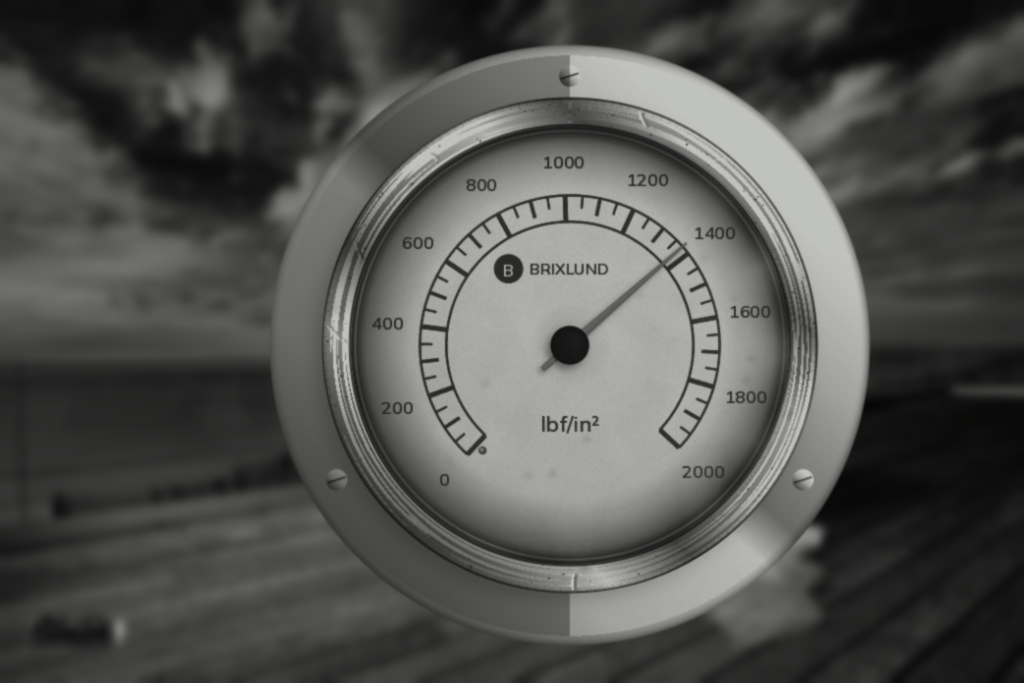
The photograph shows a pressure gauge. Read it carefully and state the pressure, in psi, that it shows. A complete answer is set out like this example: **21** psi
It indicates **1375** psi
